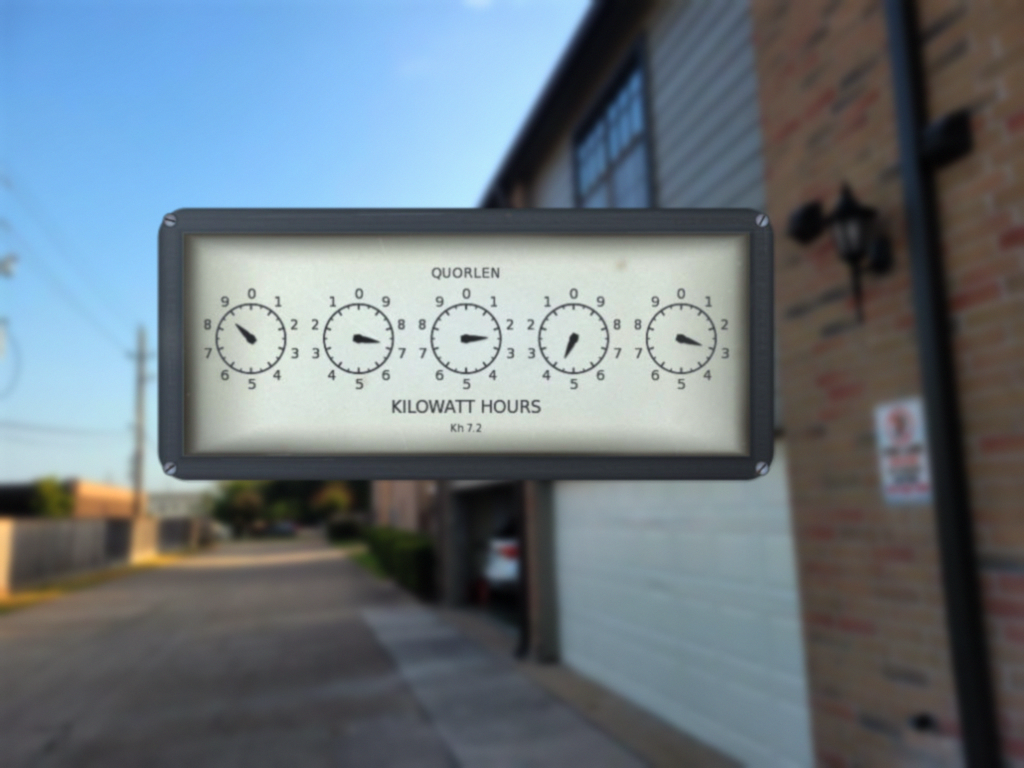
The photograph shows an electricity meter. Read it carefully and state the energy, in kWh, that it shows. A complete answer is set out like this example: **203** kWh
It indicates **87243** kWh
